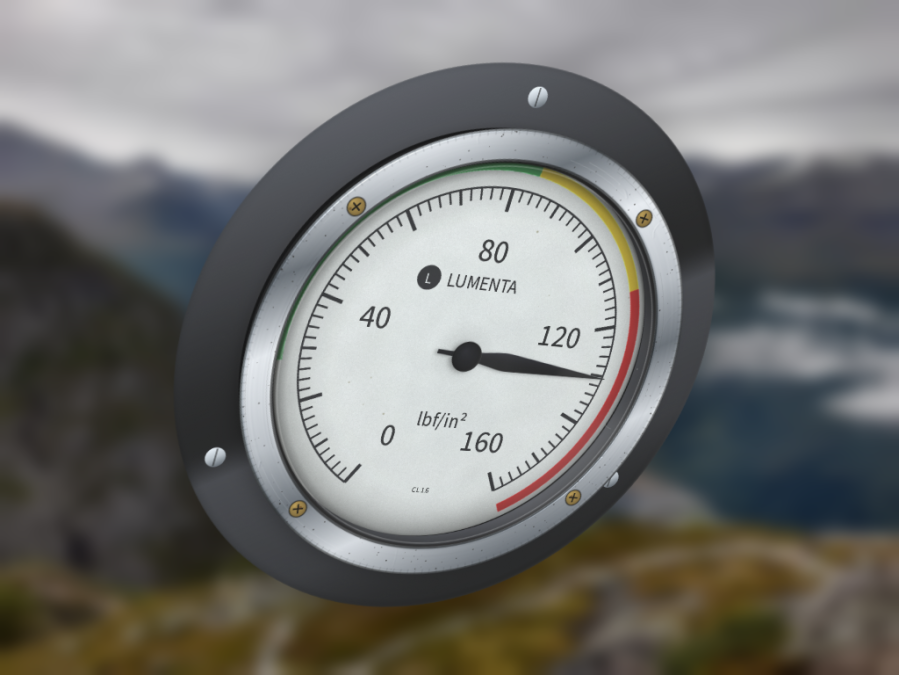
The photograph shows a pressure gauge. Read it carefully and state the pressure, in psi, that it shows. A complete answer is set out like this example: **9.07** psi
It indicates **130** psi
